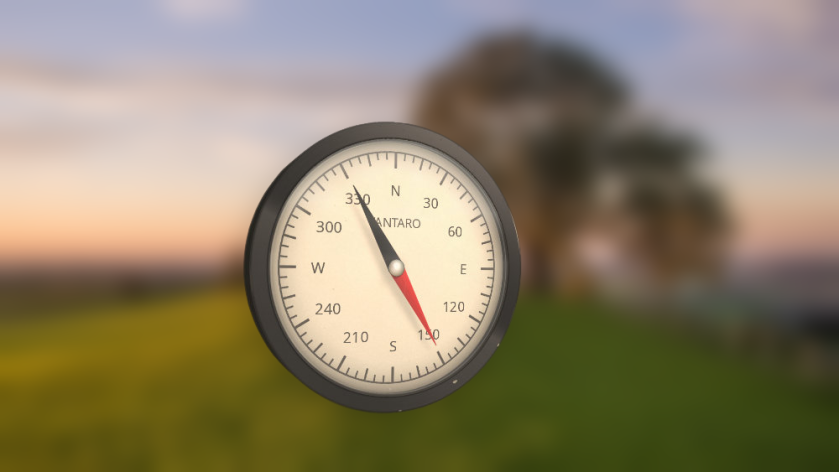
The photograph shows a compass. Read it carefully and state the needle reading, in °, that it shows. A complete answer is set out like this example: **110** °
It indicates **150** °
